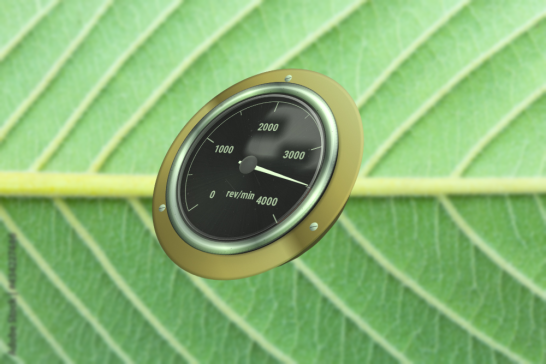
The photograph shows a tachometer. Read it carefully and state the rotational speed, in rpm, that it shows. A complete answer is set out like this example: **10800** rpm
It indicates **3500** rpm
